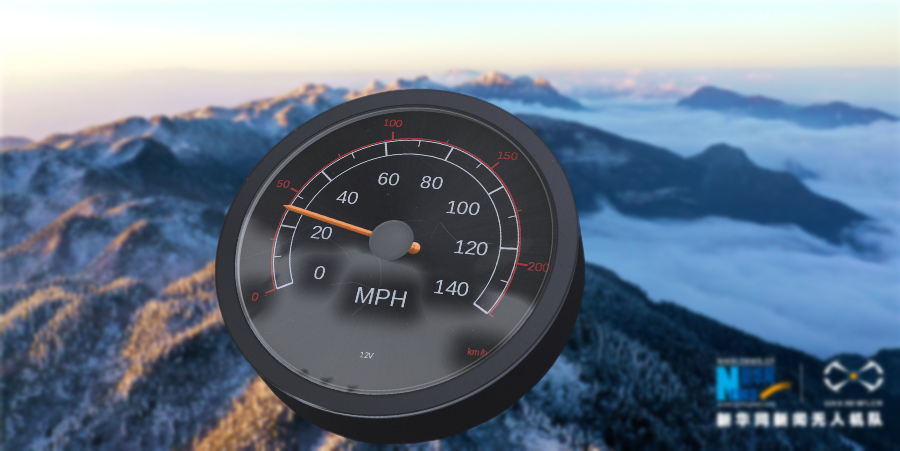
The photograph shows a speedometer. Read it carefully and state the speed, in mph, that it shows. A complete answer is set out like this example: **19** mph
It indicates **25** mph
